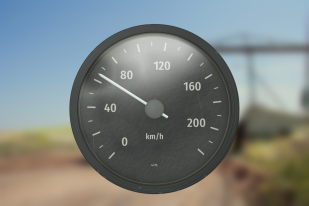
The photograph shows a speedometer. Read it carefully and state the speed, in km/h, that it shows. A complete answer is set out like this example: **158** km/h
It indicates **65** km/h
